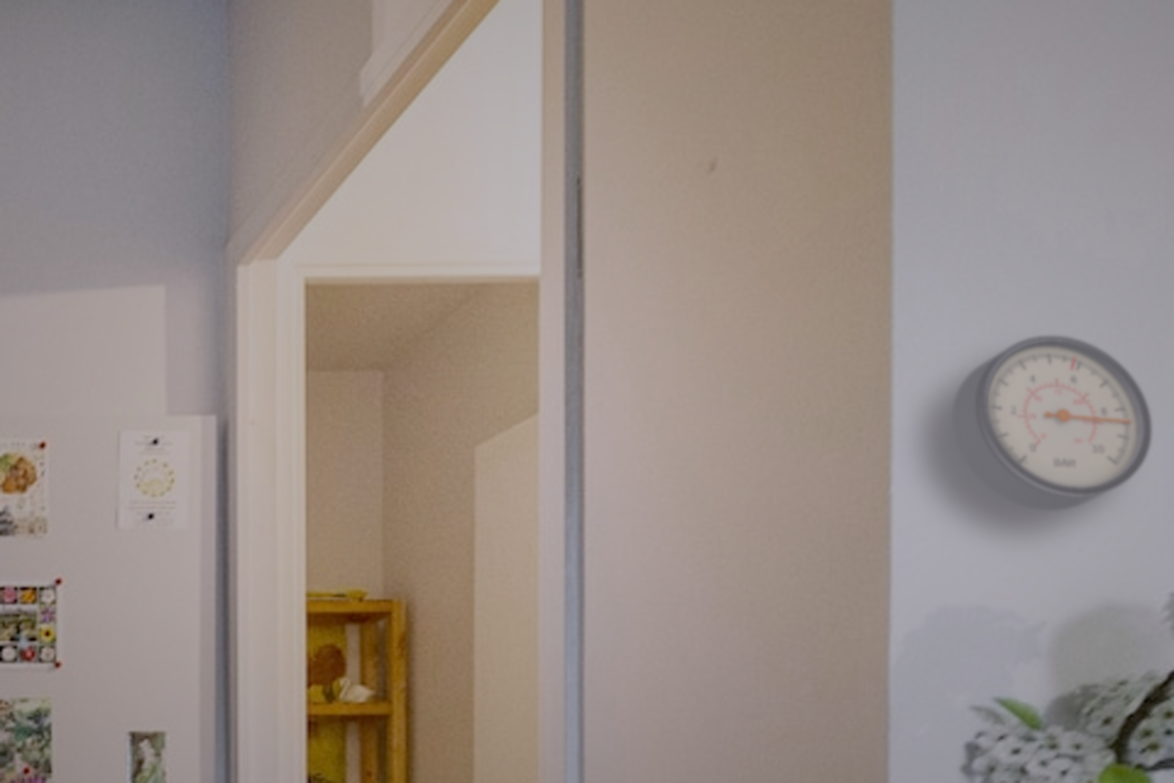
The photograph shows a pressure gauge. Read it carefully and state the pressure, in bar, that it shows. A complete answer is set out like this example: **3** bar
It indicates **8.5** bar
